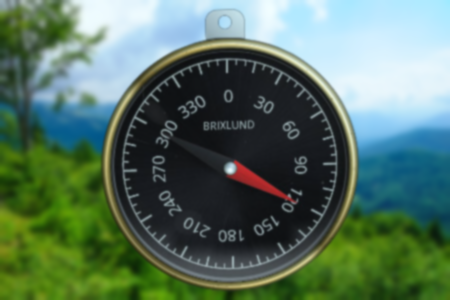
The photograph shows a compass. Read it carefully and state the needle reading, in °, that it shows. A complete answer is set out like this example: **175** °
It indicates **120** °
